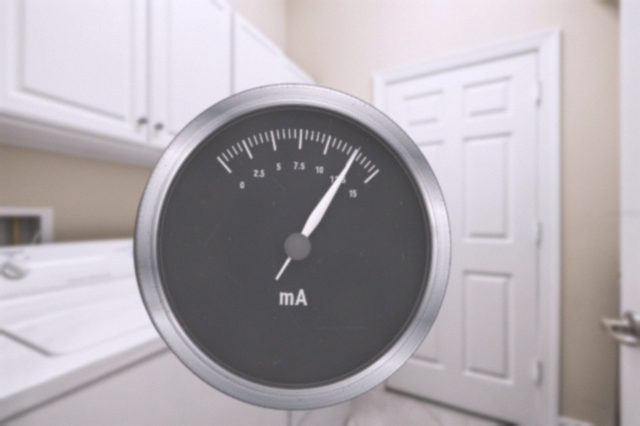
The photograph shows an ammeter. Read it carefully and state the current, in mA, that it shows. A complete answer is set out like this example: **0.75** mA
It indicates **12.5** mA
